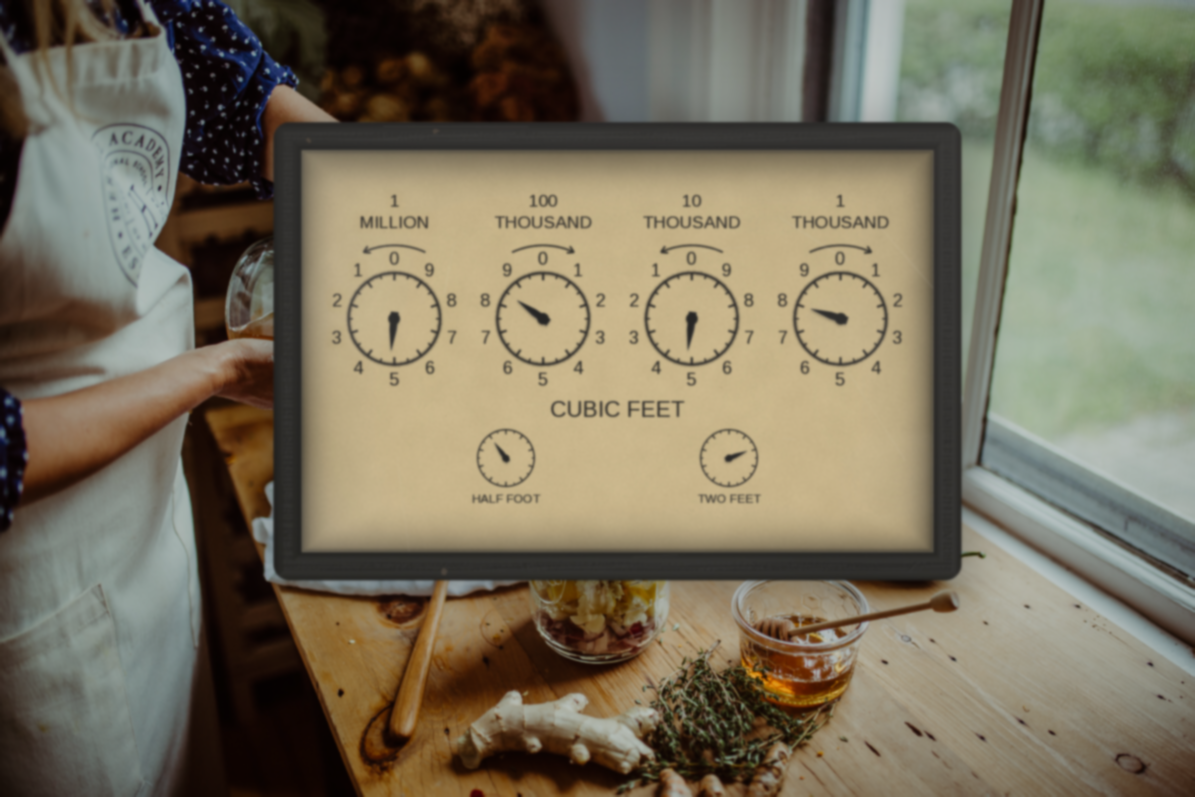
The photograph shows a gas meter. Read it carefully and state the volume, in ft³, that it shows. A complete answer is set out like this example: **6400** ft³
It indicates **484800** ft³
